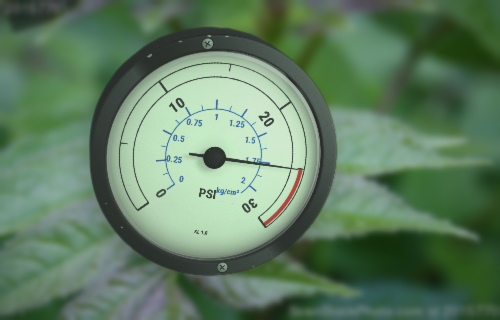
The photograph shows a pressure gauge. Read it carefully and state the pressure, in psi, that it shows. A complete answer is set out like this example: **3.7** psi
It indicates **25** psi
